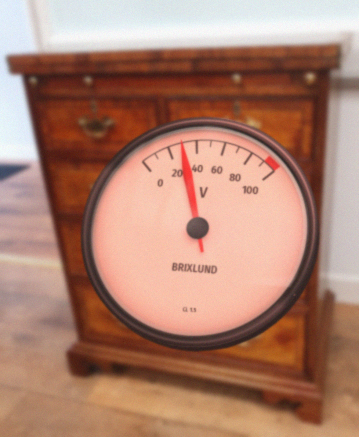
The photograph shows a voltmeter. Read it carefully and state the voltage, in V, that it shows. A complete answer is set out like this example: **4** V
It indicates **30** V
